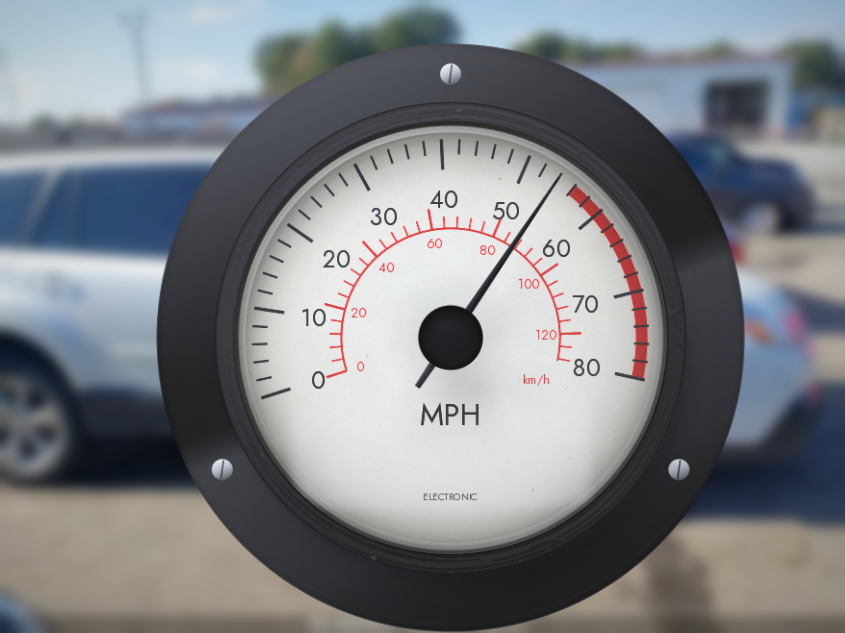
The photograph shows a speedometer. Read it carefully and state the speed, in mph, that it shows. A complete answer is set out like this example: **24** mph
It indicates **54** mph
